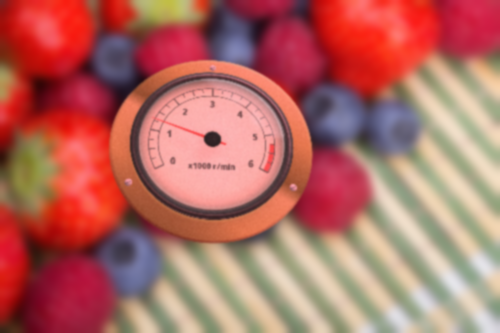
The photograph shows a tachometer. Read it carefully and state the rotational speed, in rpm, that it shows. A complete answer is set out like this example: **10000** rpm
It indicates **1250** rpm
